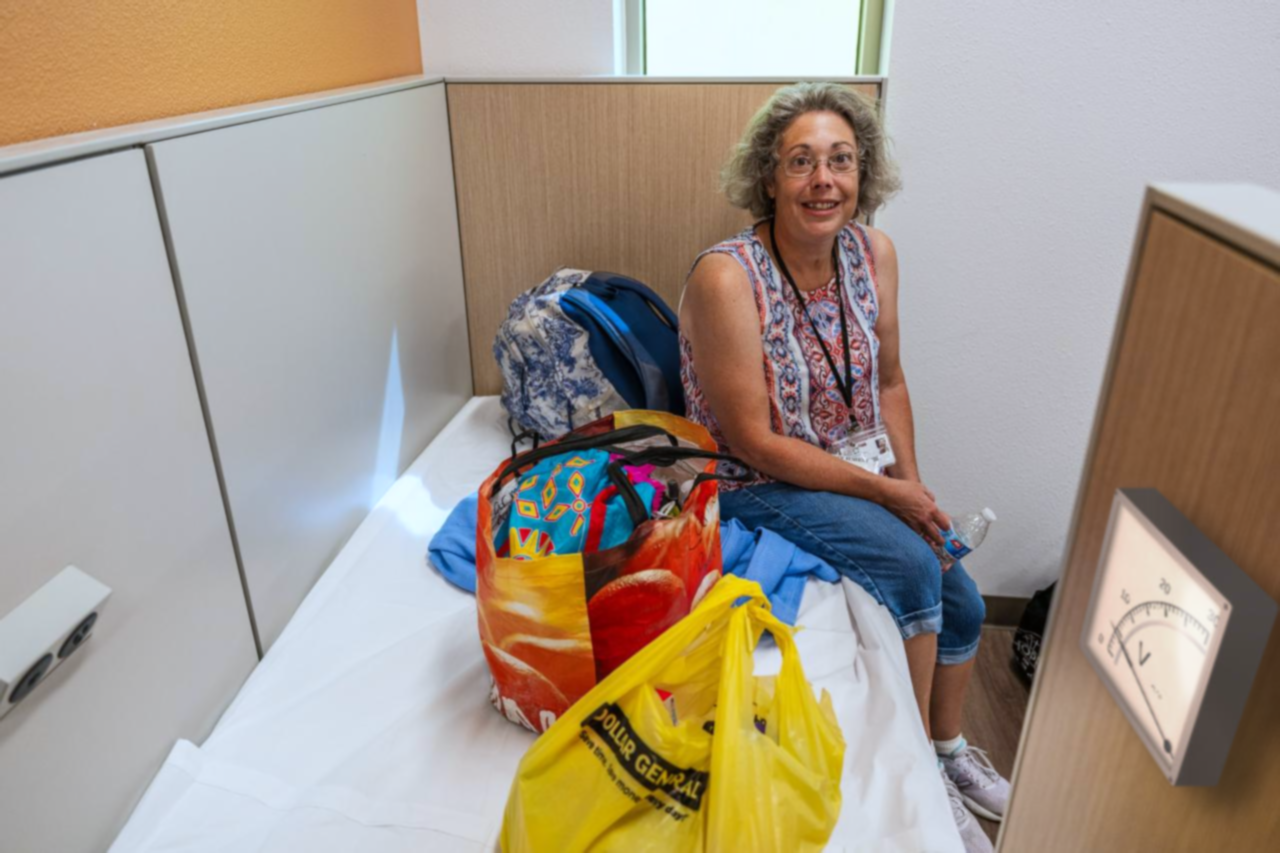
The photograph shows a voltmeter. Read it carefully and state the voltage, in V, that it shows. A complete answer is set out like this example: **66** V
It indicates **5** V
